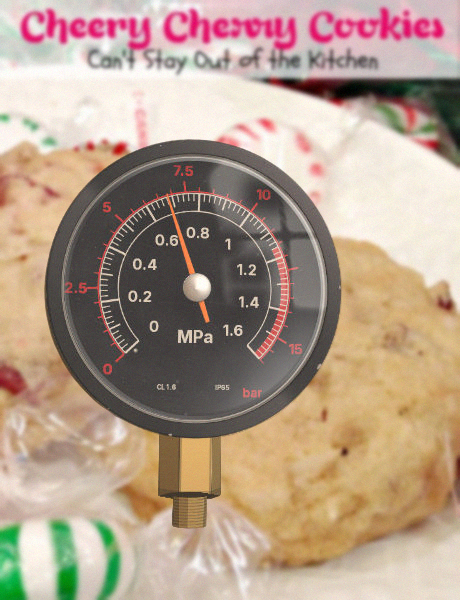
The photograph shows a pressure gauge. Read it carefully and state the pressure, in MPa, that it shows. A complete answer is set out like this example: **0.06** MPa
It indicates **0.68** MPa
